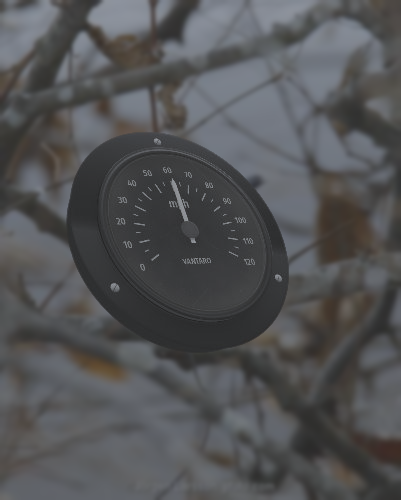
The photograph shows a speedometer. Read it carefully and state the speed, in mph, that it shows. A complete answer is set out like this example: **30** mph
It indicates **60** mph
